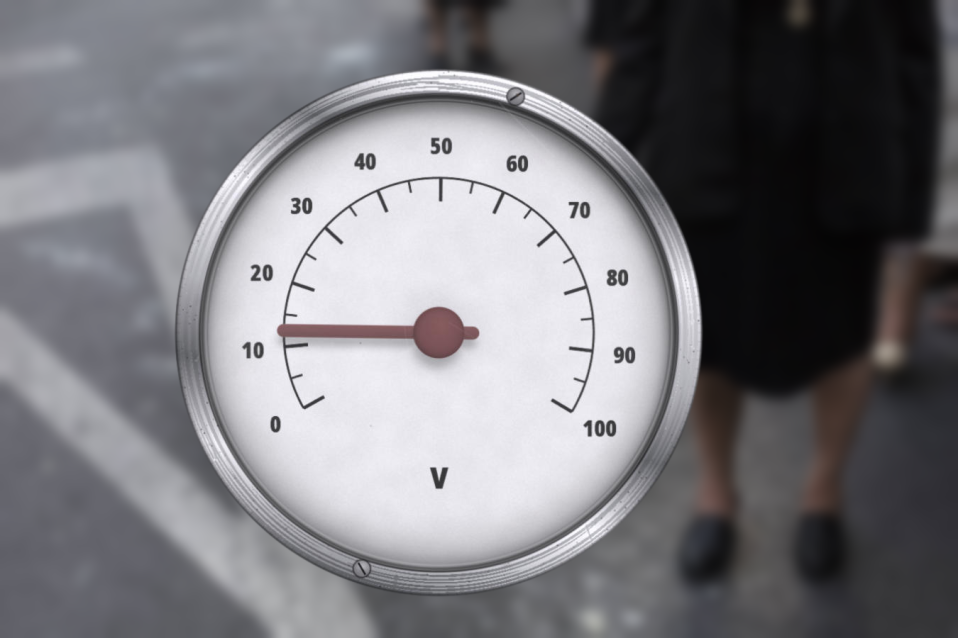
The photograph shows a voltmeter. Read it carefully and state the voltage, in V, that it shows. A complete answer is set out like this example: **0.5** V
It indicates **12.5** V
